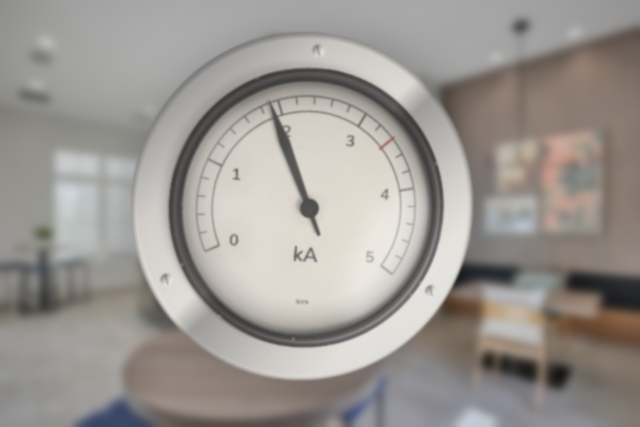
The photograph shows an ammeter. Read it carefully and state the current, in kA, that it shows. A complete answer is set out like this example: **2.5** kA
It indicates **1.9** kA
